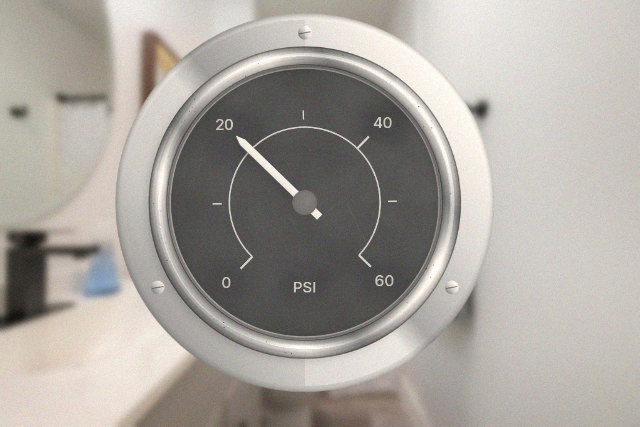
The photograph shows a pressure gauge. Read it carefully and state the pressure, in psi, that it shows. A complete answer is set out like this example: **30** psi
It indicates **20** psi
